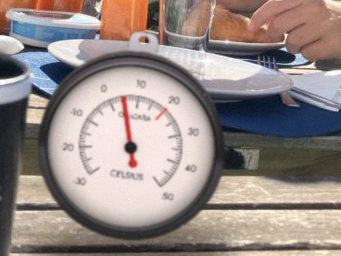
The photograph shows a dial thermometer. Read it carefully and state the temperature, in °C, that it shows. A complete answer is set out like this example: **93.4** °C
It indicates **5** °C
